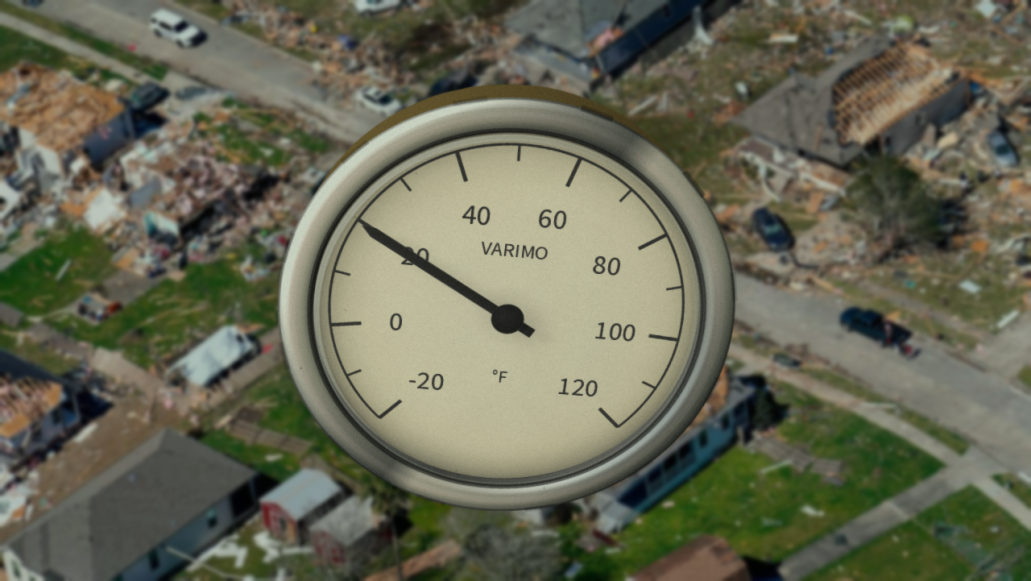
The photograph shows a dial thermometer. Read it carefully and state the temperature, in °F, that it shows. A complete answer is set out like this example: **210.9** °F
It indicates **20** °F
